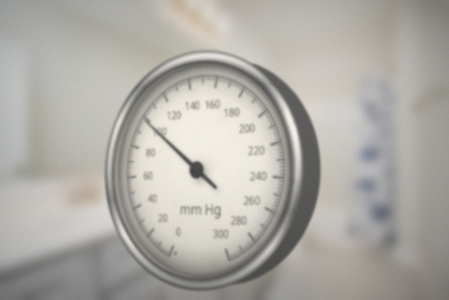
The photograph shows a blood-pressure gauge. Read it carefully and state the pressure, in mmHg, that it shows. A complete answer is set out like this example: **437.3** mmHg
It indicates **100** mmHg
